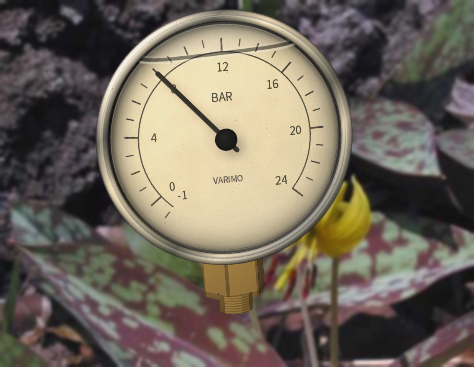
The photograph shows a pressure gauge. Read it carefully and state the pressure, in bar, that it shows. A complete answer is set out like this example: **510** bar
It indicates **8** bar
